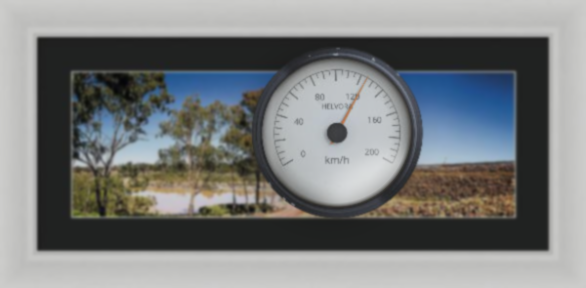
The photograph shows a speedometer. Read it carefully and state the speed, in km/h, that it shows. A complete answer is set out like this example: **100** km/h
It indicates **125** km/h
